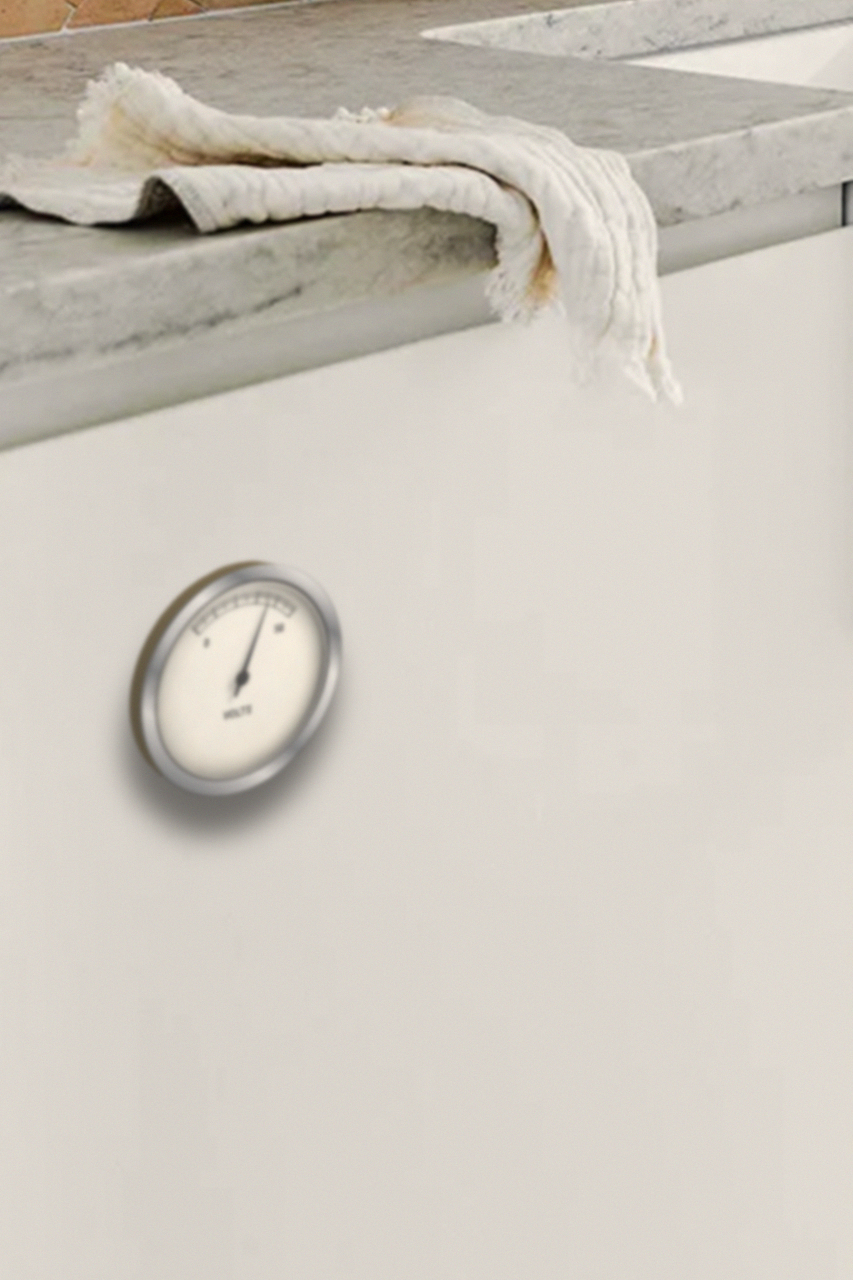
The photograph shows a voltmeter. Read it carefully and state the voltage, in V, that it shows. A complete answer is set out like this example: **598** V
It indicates **35** V
